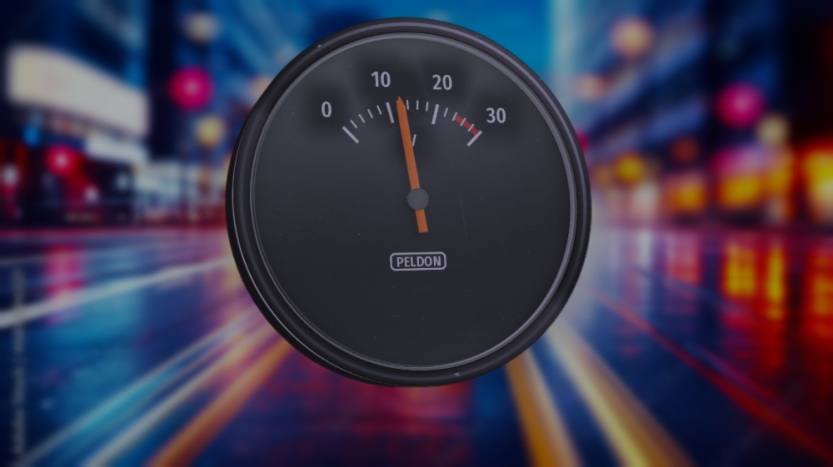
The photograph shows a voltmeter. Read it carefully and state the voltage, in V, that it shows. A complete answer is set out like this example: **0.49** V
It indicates **12** V
